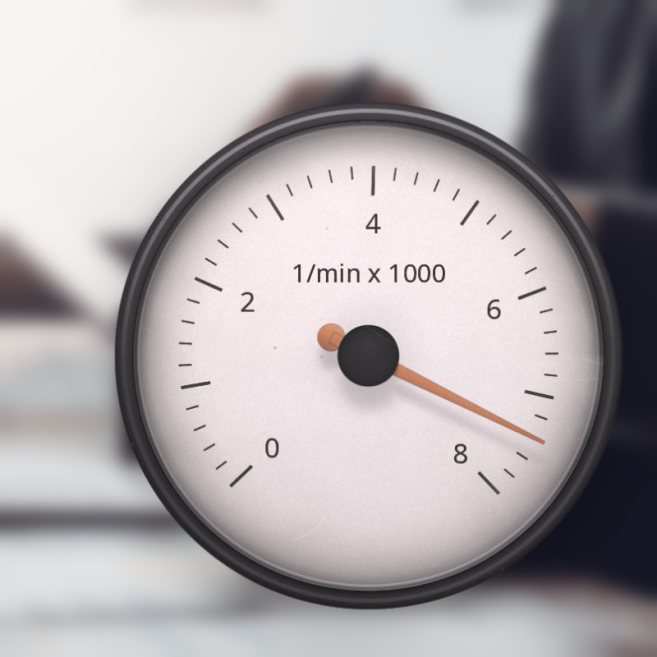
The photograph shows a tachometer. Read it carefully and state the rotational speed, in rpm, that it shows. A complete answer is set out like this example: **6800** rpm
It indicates **7400** rpm
